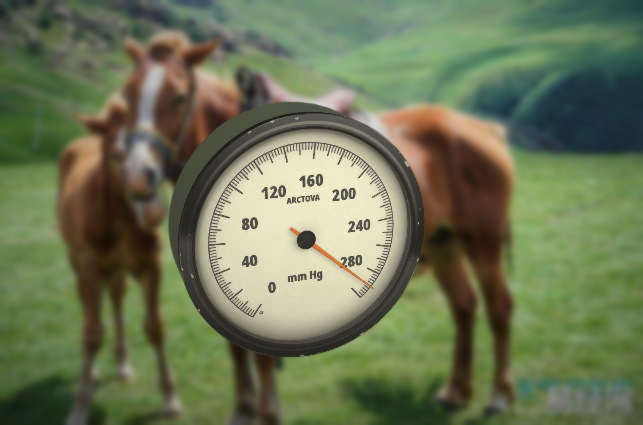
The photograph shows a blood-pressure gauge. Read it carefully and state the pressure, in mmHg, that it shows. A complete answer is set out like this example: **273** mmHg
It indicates **290** mmHg
